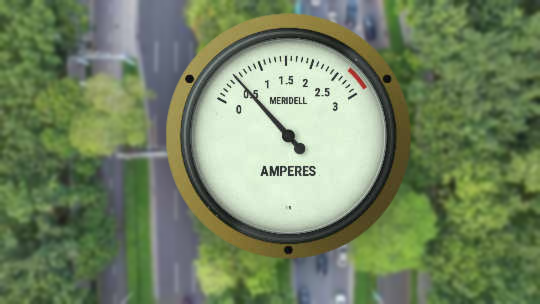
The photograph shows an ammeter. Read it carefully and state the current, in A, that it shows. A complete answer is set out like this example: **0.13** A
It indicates **0.5** A
